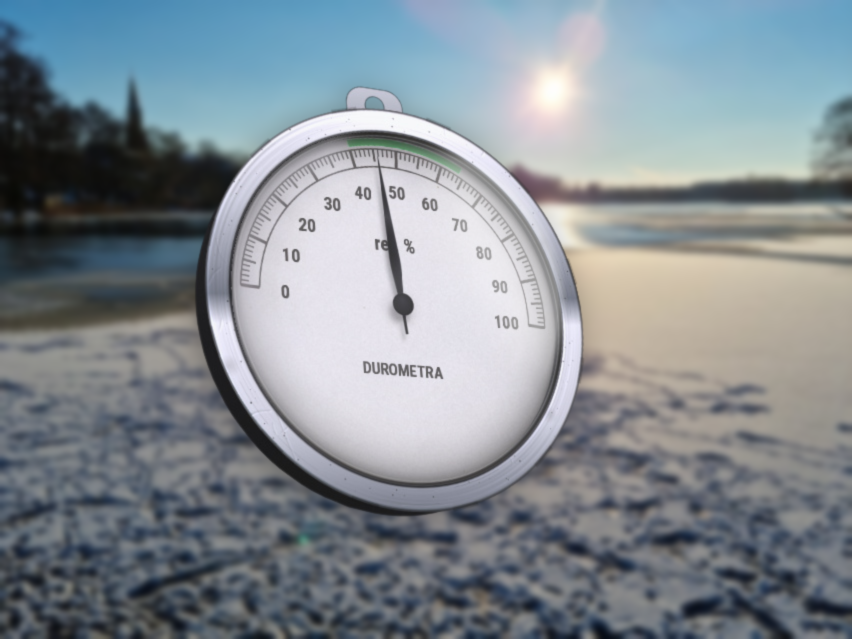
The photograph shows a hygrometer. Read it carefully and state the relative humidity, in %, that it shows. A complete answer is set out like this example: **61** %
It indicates **45** %
